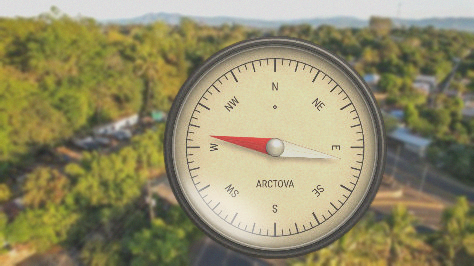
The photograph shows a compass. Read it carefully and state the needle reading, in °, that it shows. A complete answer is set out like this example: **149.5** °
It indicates **280** °
